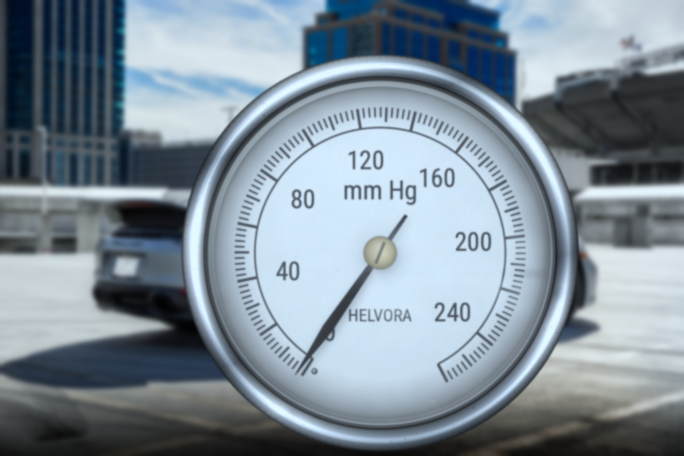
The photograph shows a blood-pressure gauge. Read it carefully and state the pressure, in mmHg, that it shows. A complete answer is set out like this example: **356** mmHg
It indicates **2** mmHg
